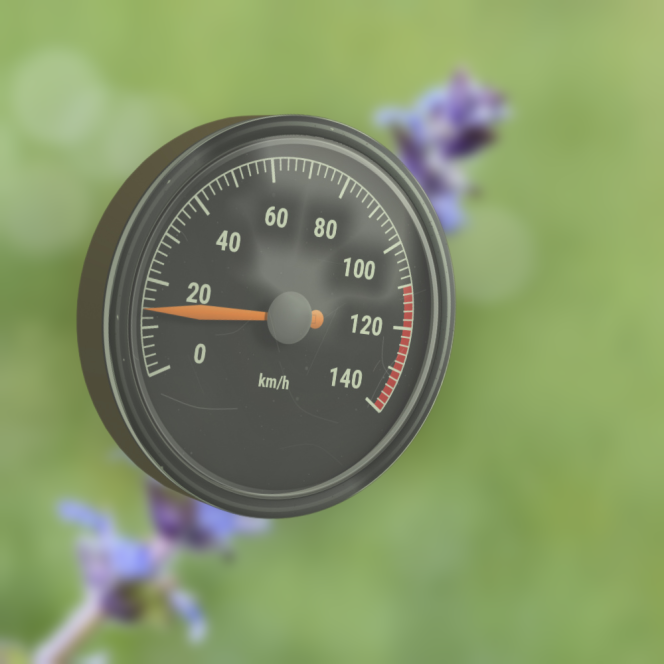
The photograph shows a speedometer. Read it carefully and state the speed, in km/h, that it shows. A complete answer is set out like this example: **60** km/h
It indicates **14** km/h
